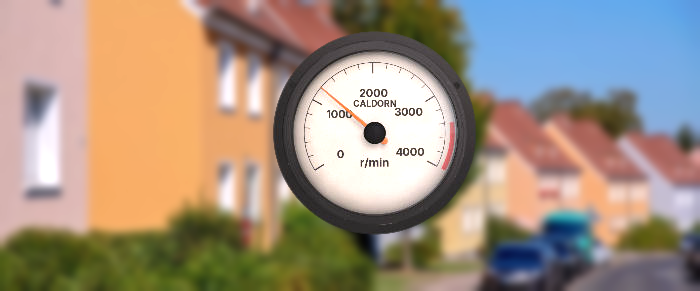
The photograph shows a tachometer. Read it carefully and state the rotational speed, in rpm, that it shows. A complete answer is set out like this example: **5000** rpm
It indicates **1200** rpm
